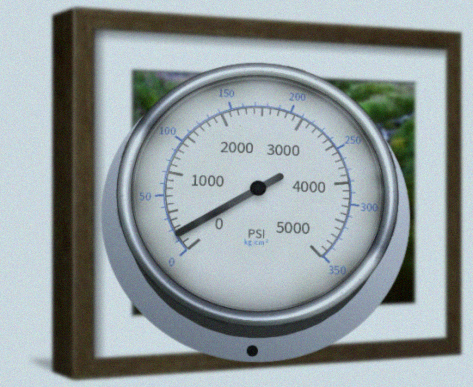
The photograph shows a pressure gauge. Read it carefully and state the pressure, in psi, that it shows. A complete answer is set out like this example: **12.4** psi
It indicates **200** psi
